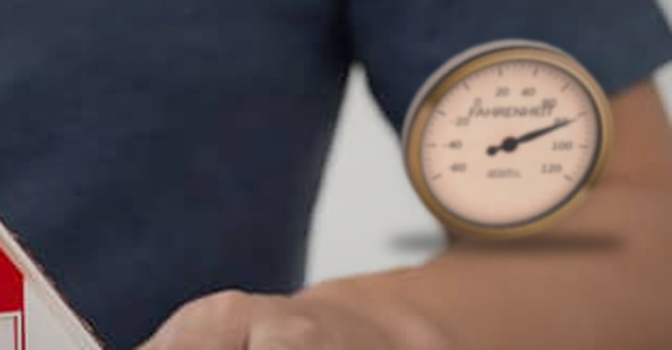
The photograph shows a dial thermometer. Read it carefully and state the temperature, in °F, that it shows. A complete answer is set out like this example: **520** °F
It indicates **80** °F
